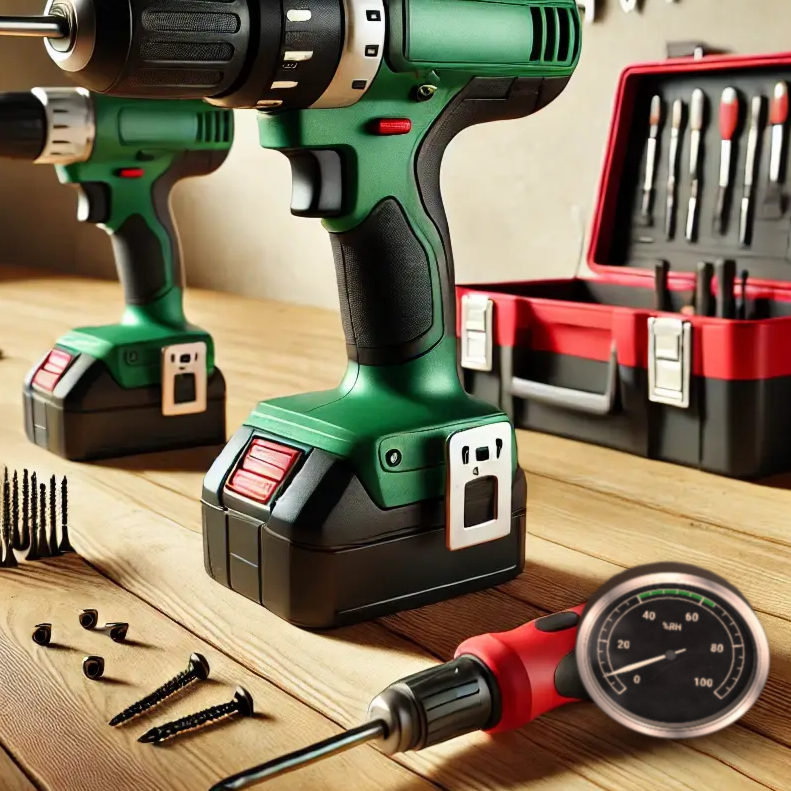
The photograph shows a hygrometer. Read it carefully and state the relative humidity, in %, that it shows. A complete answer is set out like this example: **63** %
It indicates **8** %
